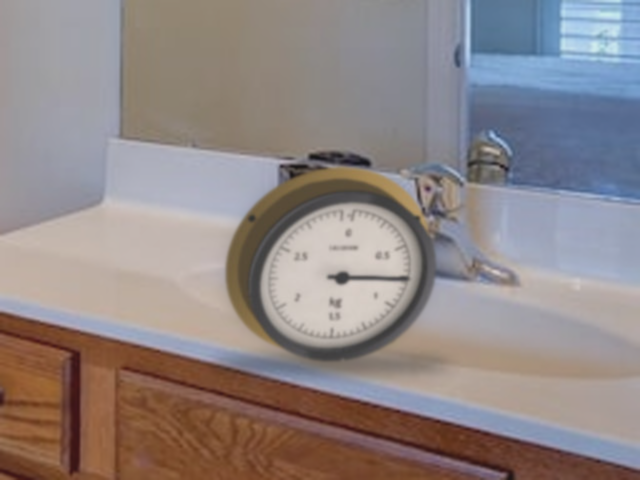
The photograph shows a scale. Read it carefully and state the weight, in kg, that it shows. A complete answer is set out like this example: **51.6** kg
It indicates **0.75** kg
